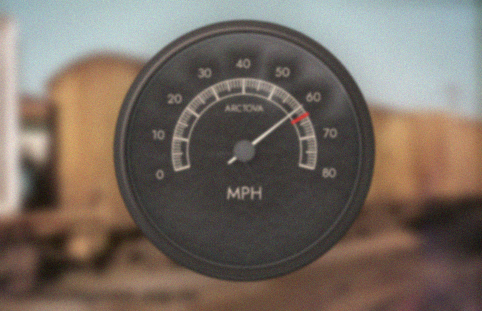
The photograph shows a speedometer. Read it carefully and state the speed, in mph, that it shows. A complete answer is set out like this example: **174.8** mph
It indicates **60** mph
